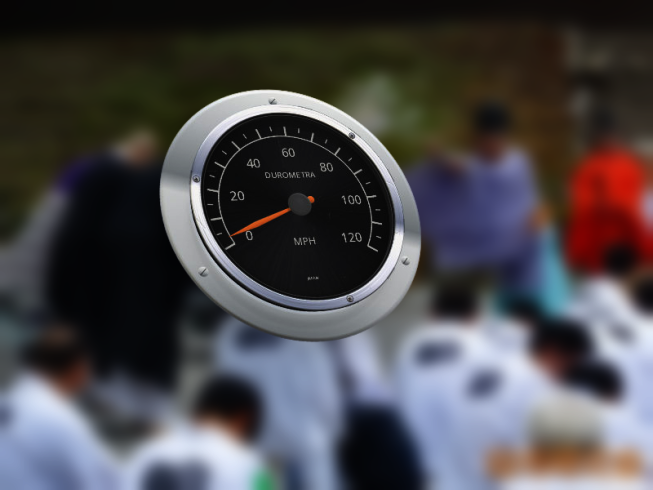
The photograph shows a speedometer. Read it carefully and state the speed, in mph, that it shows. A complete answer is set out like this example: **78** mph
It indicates **2.5** mph
